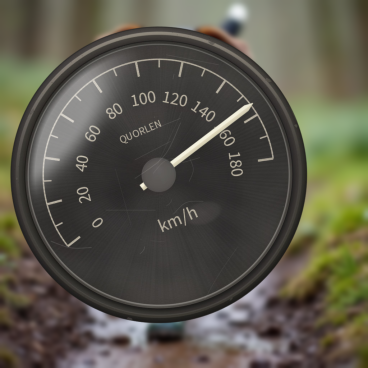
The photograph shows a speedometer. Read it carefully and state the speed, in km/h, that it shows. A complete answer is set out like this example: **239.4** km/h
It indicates **155** km/h
